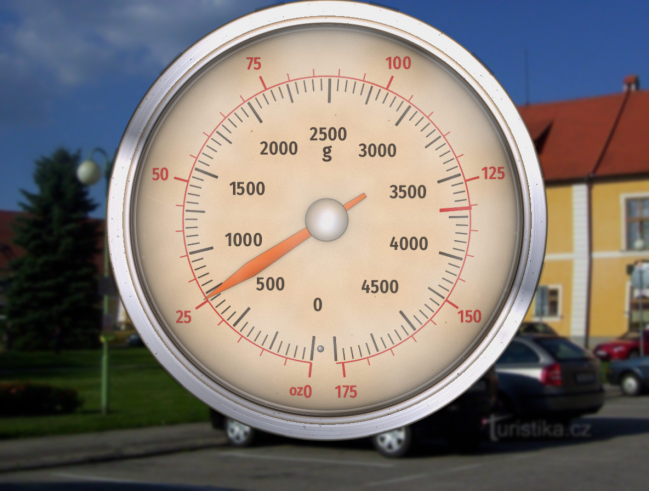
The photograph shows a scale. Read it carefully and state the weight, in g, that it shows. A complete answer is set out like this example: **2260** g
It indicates **725** g
